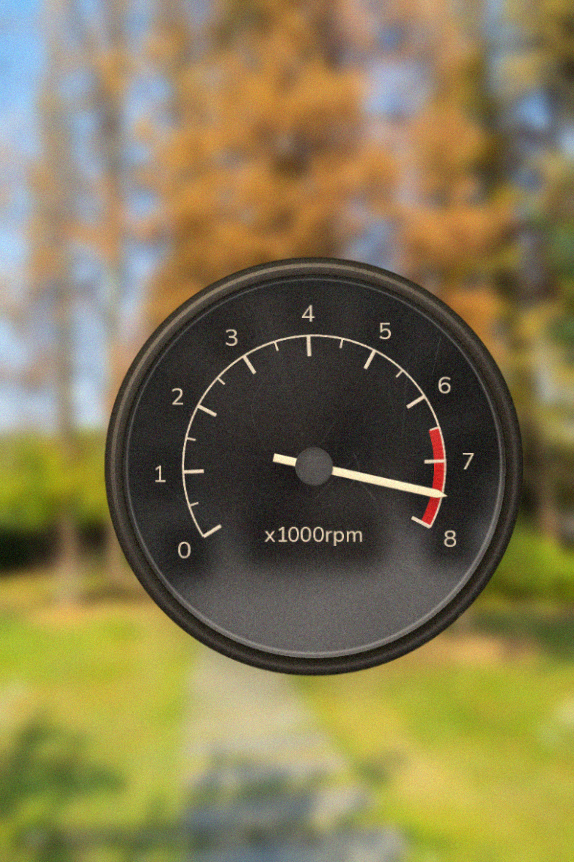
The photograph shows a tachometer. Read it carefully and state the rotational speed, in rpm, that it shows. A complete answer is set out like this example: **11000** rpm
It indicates **7500** rpm
